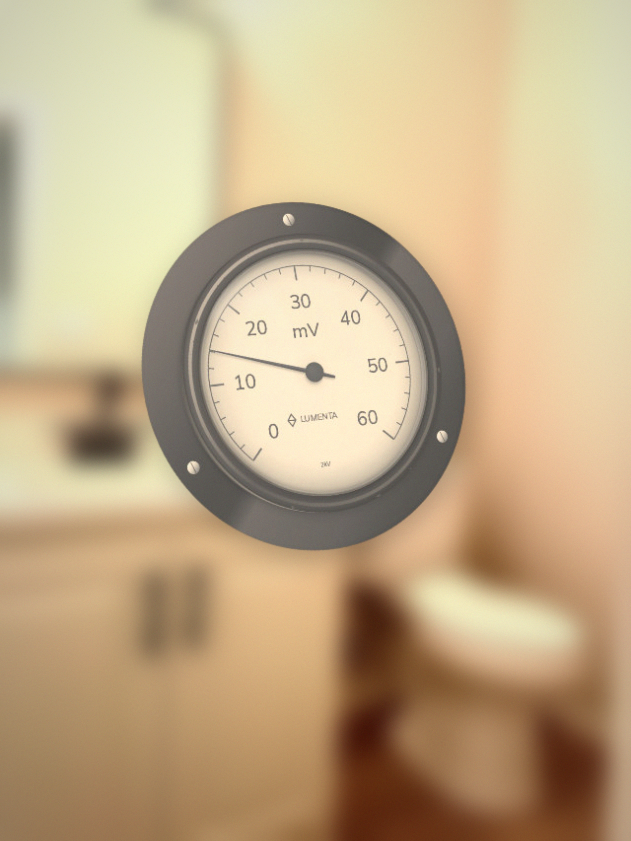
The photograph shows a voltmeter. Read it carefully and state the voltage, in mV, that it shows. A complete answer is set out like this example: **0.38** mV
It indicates **14** mV
